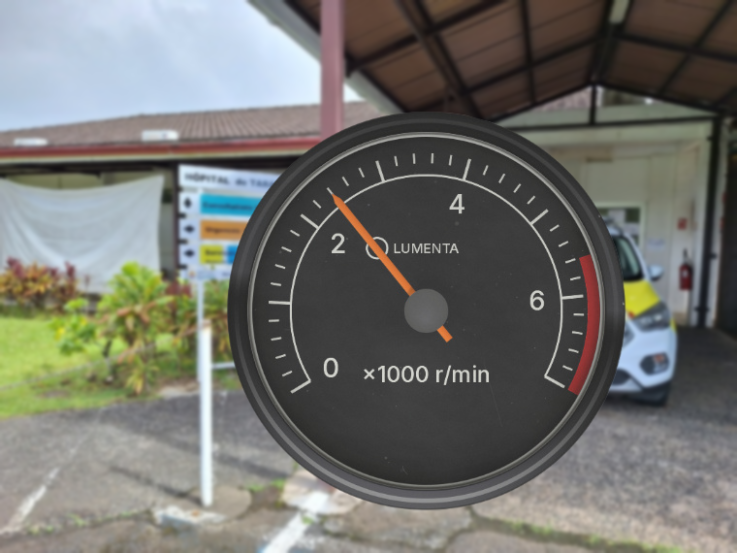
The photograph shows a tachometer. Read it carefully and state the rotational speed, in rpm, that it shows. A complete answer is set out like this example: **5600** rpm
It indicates **2400** rpm
